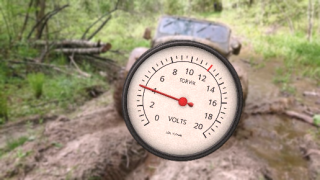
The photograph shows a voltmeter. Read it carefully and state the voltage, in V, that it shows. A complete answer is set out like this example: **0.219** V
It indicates **4** V
